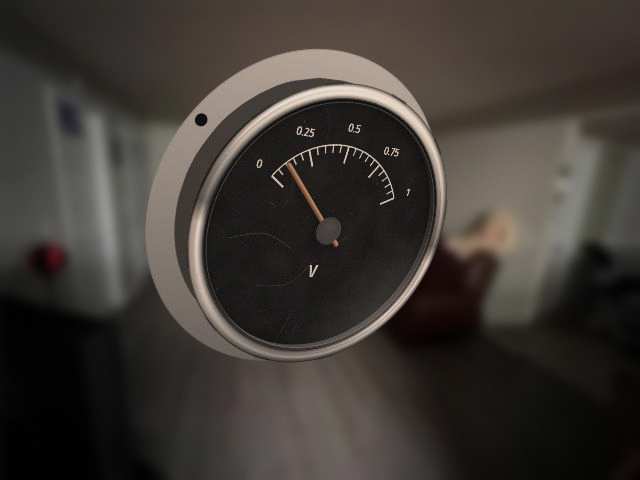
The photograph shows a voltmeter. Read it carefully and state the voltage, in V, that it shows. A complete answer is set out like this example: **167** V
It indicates **0.1** V
